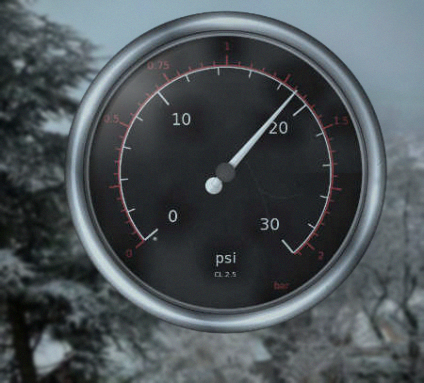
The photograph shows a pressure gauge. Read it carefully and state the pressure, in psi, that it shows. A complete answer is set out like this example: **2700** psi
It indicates **19** psi
